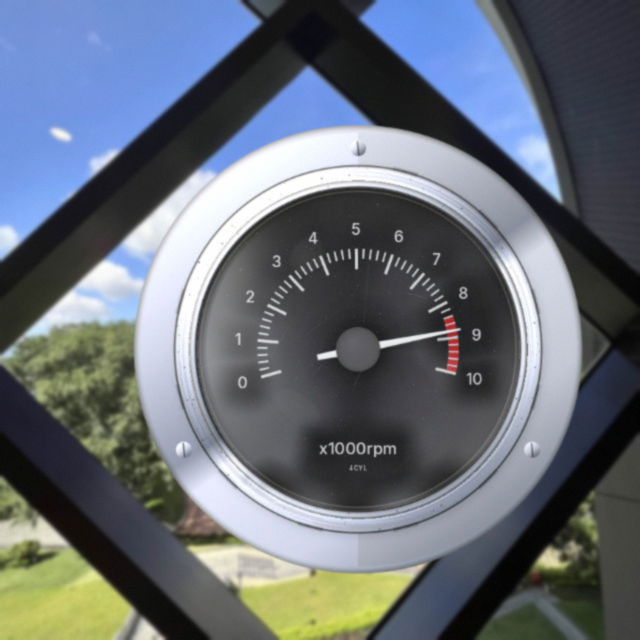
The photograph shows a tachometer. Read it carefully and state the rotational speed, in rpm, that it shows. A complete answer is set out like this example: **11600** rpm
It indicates **8800** rpm
